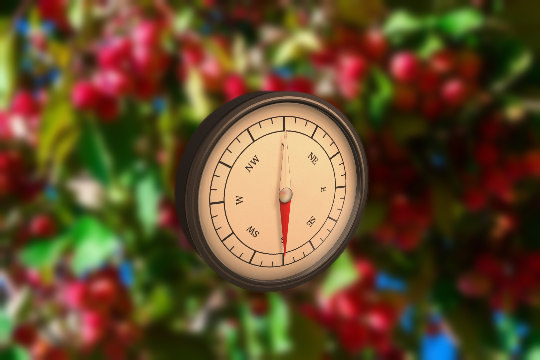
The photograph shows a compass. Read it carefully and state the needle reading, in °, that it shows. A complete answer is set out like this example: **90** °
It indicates **180** °
